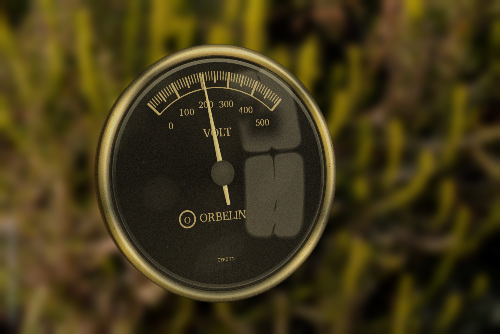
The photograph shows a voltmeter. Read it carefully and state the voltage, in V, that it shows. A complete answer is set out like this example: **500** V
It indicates **200** V
